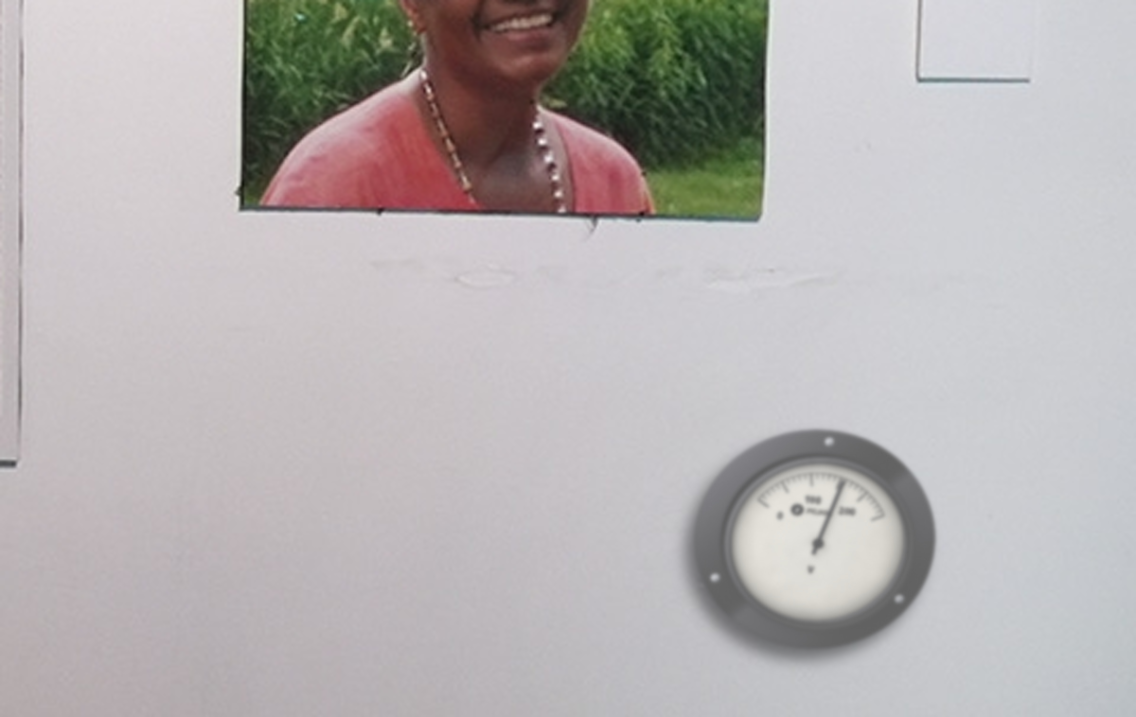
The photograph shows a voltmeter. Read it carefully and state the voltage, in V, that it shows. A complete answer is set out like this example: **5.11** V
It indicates **150** V
